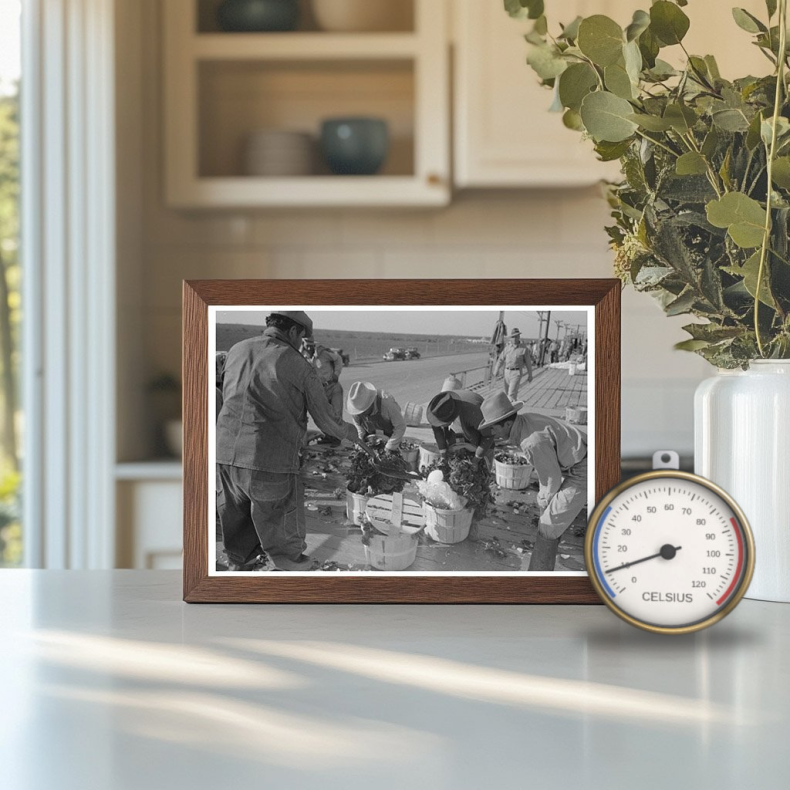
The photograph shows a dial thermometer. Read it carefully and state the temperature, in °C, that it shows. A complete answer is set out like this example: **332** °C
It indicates **10** °C
